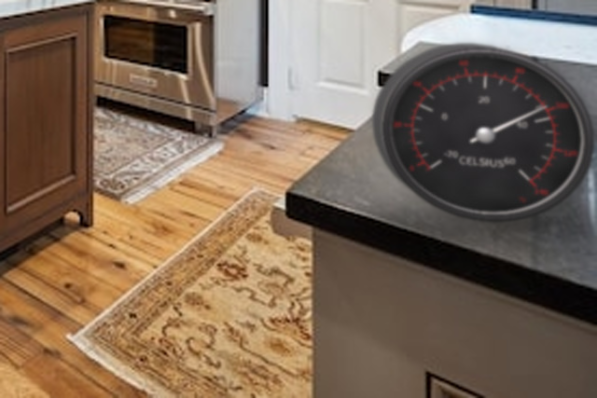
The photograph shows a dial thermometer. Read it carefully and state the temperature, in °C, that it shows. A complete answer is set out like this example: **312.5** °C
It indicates **36** °C
